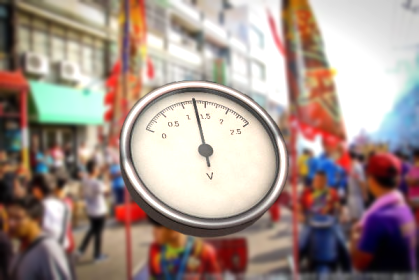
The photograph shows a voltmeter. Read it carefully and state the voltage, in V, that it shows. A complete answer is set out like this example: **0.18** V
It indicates **1.25** V
